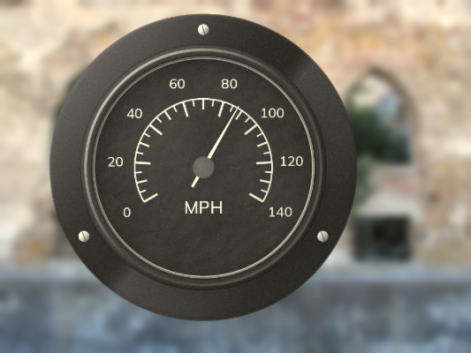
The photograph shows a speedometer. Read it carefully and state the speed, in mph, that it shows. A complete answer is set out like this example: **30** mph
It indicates **87.5** mph
